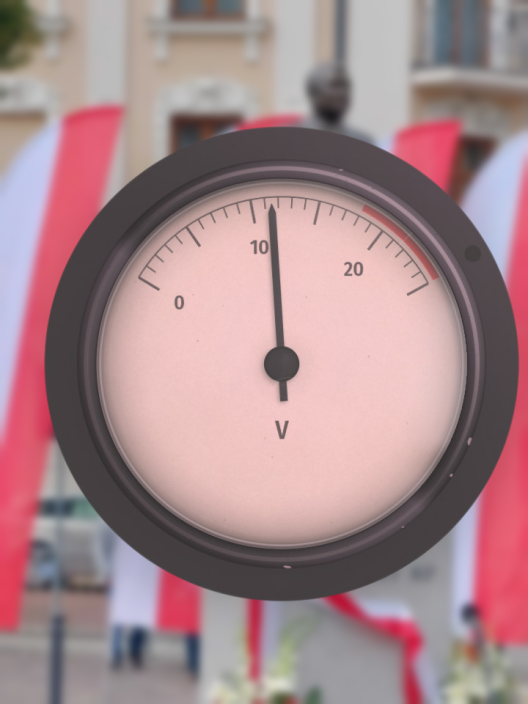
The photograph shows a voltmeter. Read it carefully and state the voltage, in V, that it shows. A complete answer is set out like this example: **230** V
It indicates **11.5** V
